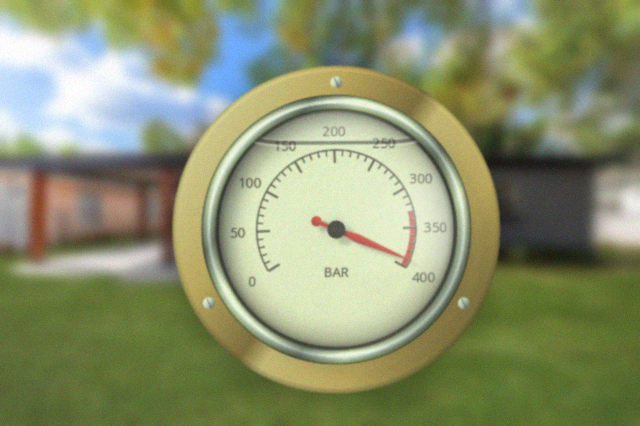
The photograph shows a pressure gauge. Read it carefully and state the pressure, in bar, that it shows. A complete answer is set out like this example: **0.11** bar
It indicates **390** bar
